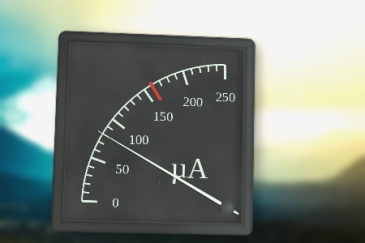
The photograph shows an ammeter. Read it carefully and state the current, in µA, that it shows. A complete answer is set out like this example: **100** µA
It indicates **80** µA
